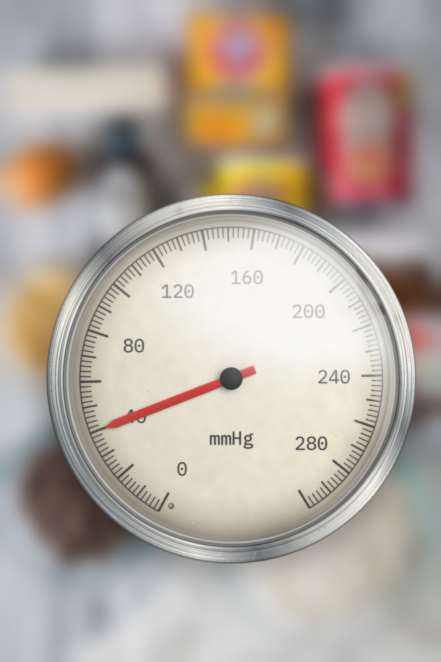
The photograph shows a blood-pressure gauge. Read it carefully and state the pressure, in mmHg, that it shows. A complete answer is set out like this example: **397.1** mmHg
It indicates **40** mmHg
